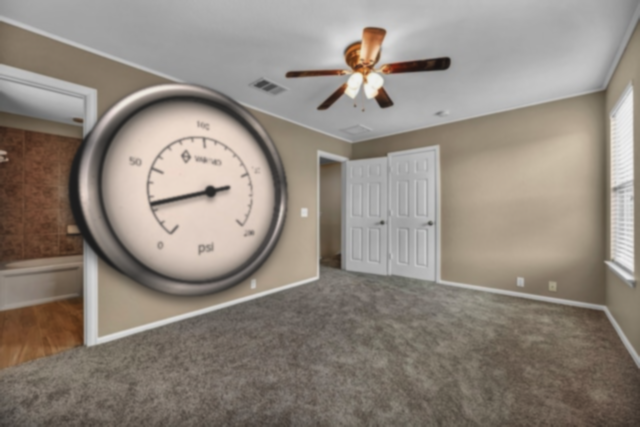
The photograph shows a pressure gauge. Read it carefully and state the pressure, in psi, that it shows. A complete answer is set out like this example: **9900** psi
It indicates **25** psi
